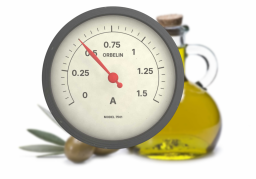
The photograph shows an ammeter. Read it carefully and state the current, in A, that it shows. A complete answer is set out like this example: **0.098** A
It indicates **0.5** A
